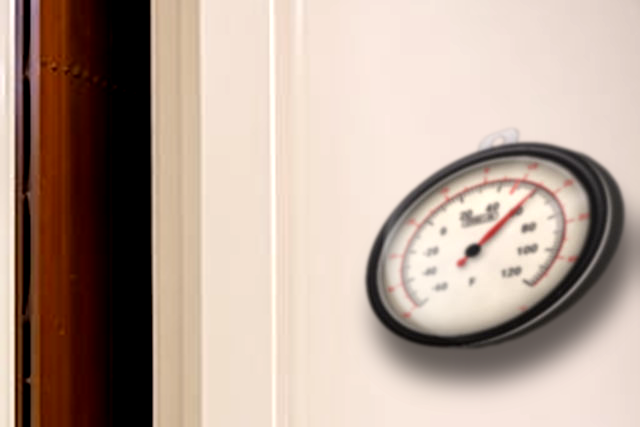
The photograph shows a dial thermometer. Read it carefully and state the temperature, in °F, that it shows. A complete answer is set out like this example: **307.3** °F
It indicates **60** °F
